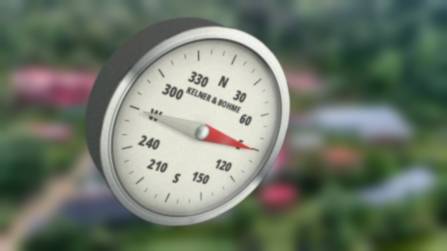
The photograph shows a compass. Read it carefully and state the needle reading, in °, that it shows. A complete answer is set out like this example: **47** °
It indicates **90** °
